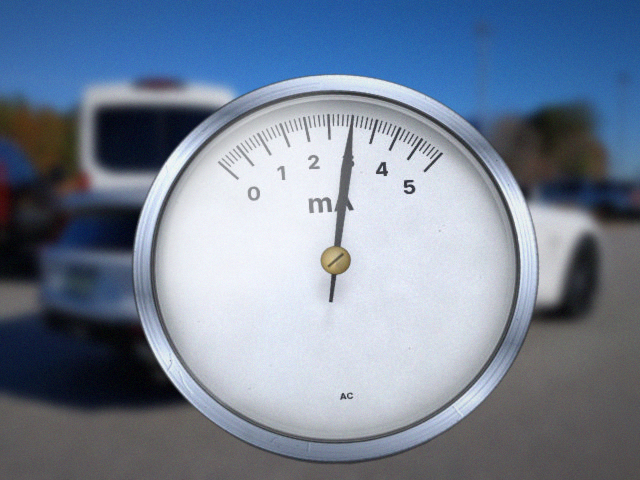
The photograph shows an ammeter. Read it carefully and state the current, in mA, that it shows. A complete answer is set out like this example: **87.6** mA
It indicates **3** mA
